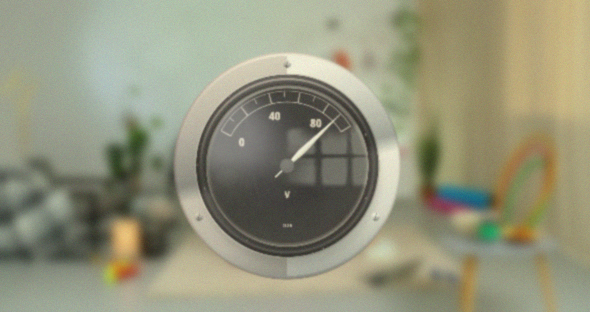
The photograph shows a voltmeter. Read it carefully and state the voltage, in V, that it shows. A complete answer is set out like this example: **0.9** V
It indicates **90** V
